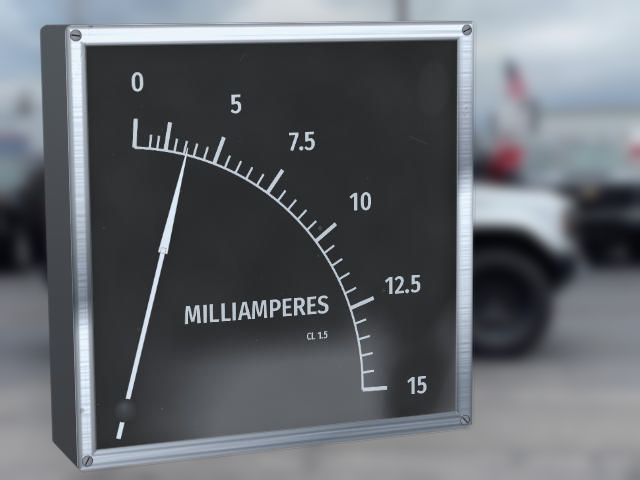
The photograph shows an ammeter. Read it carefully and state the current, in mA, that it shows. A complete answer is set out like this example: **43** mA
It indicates **3.5** mA
